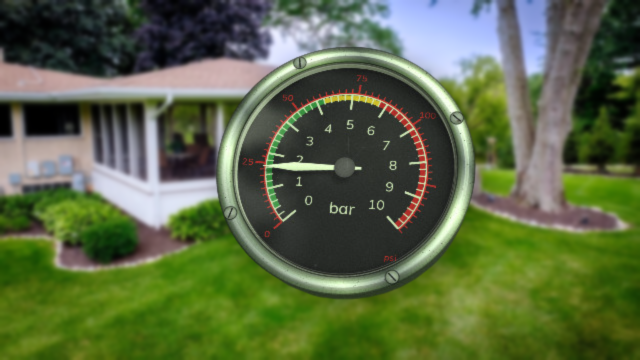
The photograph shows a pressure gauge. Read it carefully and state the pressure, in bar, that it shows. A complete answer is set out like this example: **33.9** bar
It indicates **1.6** bar
